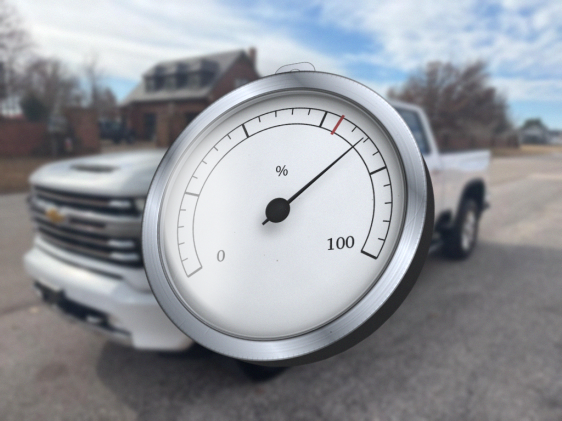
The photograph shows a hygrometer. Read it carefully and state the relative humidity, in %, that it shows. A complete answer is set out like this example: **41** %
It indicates **72** %
